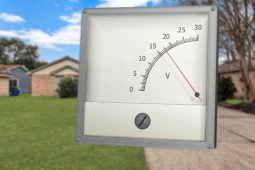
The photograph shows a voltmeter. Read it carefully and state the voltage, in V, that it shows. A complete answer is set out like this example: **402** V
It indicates **17.5** V
